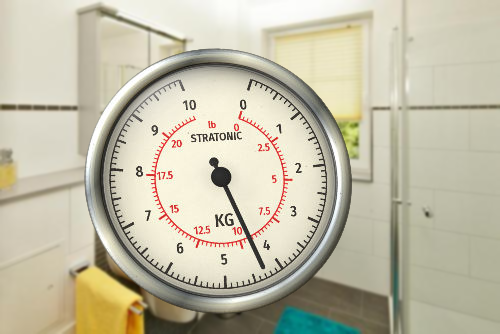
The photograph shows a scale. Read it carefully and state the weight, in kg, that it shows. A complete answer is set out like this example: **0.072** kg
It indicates **4.3** kg
